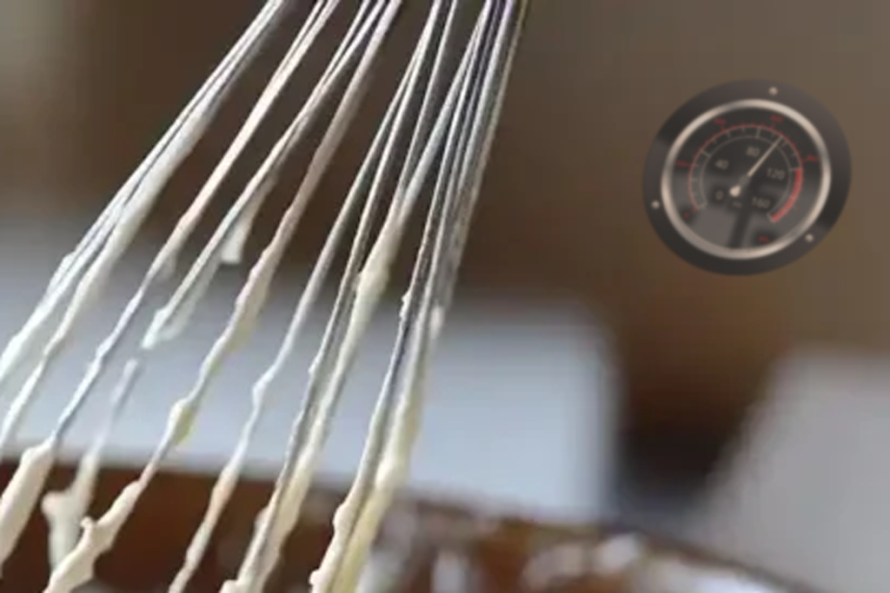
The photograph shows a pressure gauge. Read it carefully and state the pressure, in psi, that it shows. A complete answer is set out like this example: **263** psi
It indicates **95** psi
